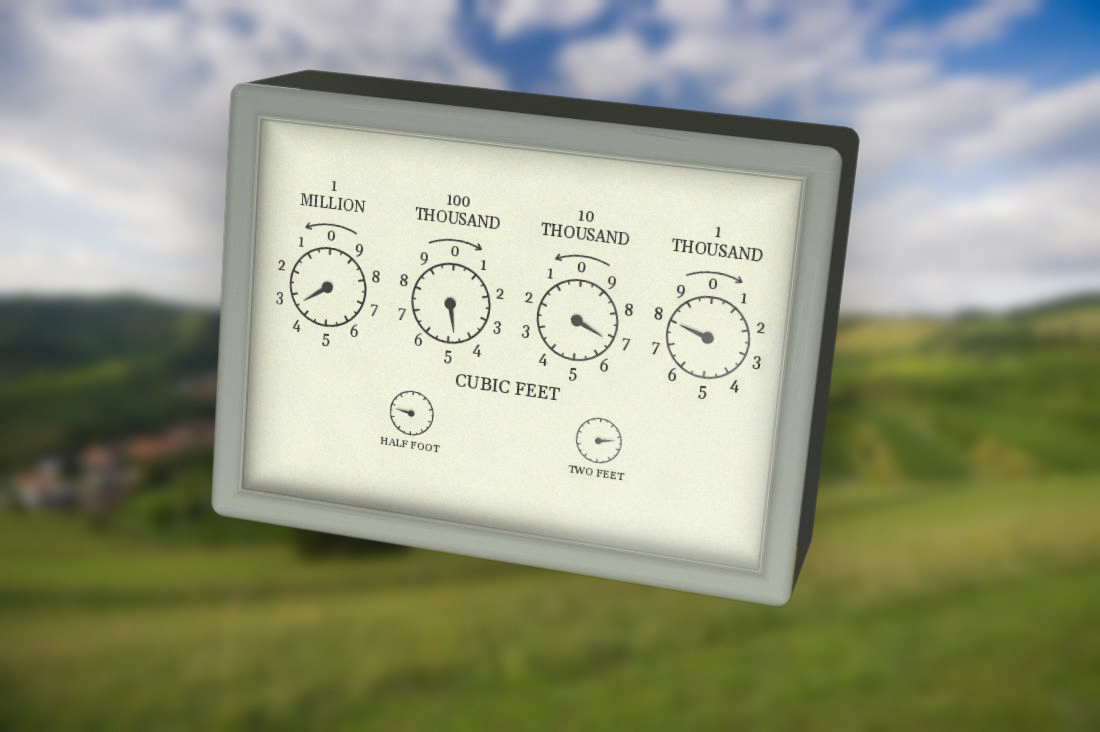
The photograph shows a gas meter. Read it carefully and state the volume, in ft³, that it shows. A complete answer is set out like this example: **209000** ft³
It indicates **346800** ft³
